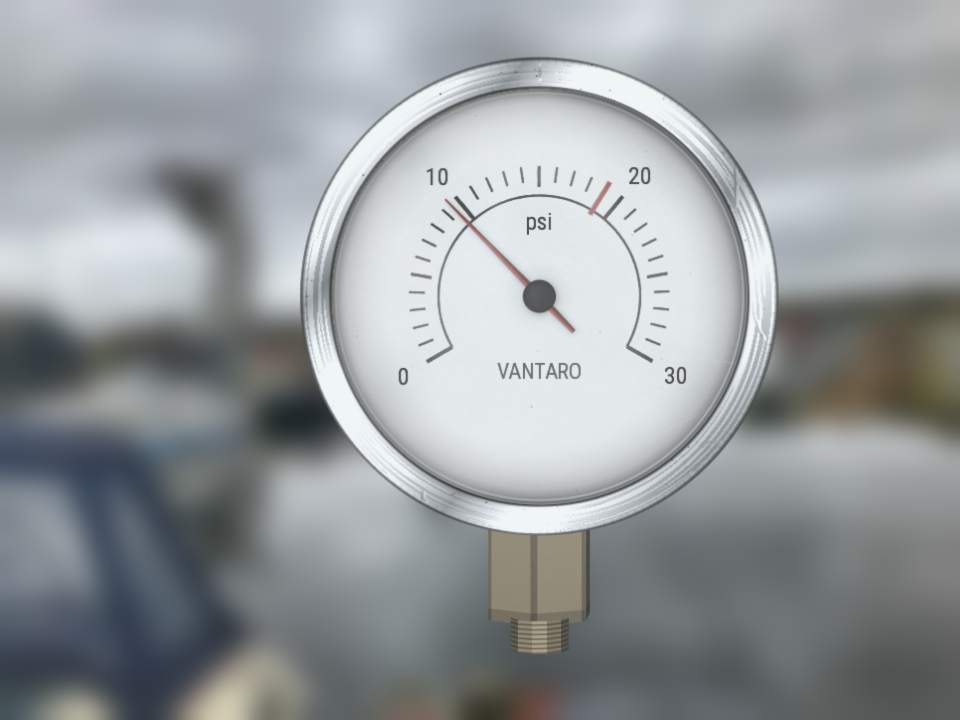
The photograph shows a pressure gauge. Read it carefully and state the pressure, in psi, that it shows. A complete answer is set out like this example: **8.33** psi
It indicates **9.5** psi
